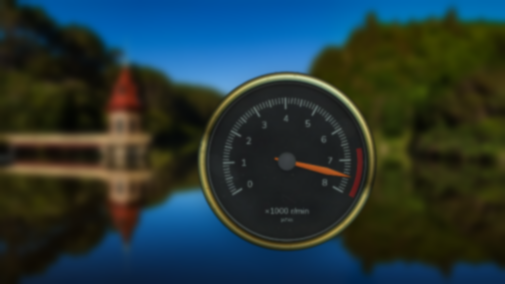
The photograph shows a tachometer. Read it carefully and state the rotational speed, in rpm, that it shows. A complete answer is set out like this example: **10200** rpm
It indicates **7500** rpm
